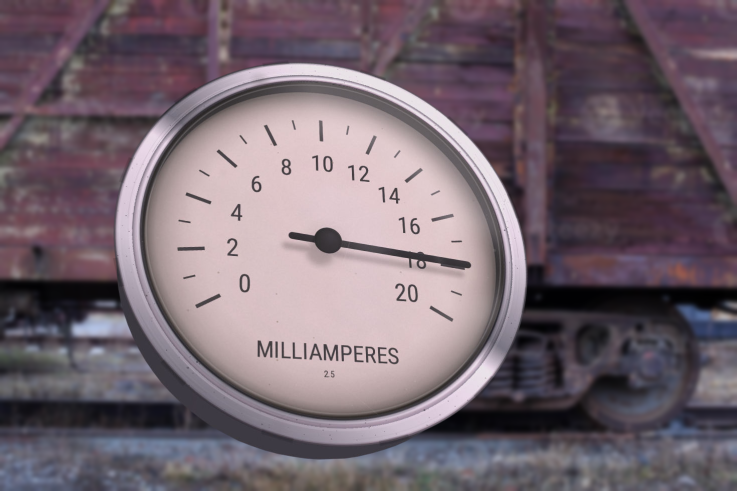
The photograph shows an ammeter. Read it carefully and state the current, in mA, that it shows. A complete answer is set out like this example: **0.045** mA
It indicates **18** mA
